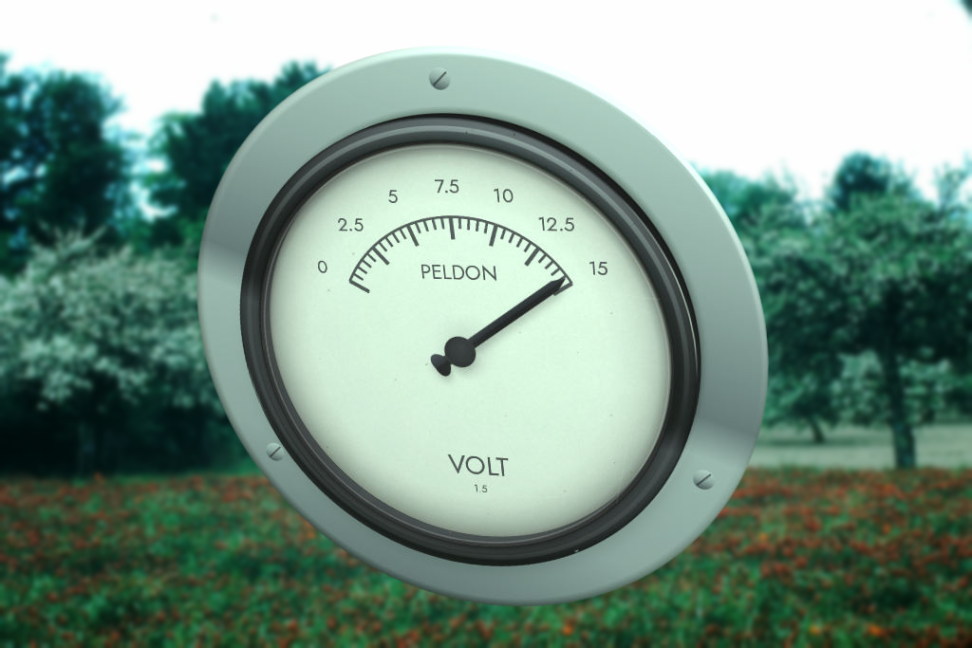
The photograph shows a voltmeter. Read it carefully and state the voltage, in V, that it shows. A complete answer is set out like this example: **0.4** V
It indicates **14.5** V
